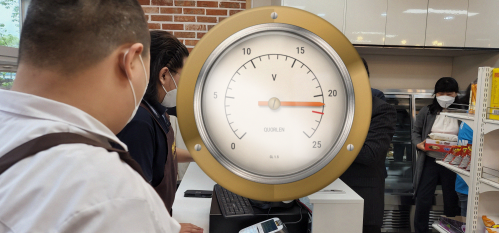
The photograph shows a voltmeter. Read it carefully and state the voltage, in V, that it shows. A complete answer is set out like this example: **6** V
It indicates **21** V
